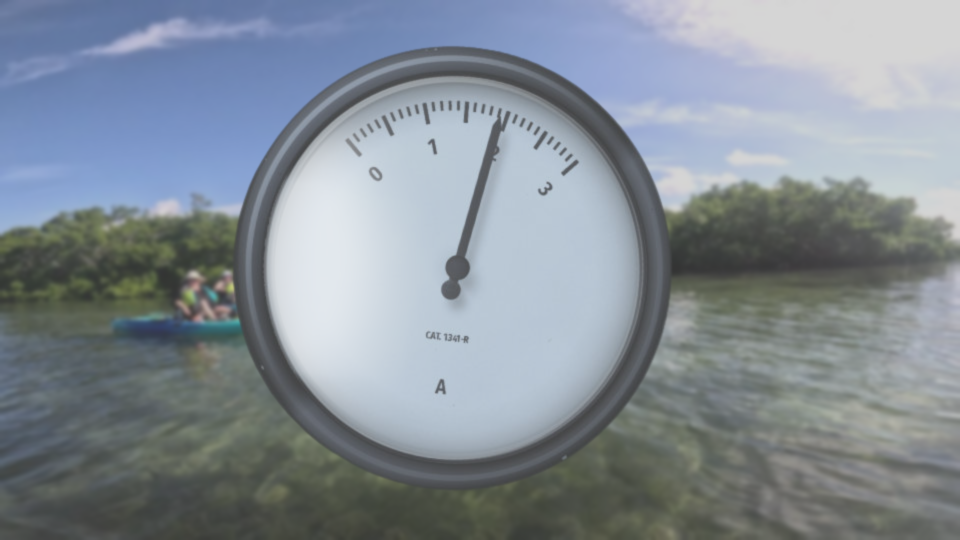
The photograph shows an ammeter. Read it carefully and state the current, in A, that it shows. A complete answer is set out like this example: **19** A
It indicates **1.9** A
